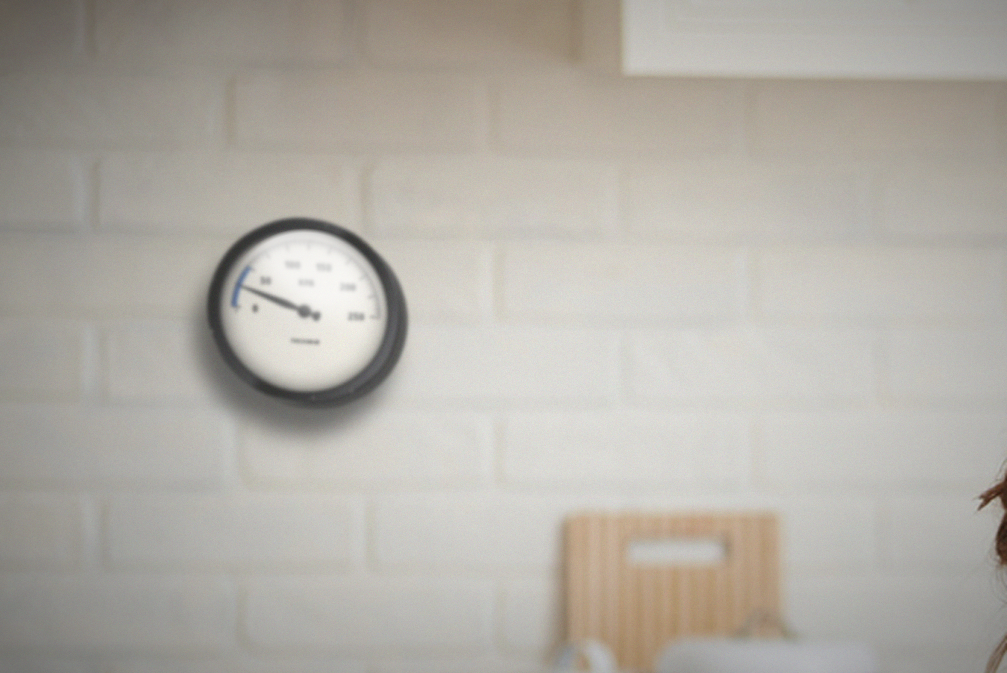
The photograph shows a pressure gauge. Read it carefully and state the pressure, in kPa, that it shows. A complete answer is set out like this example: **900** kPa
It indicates **25** kPa
